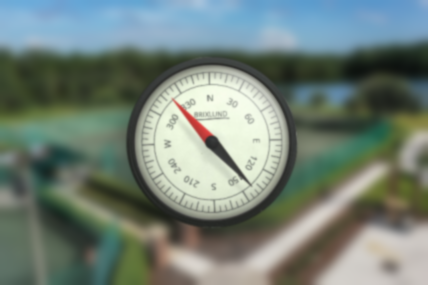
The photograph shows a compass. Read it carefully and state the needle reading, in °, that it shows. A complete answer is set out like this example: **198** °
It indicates **320** °
